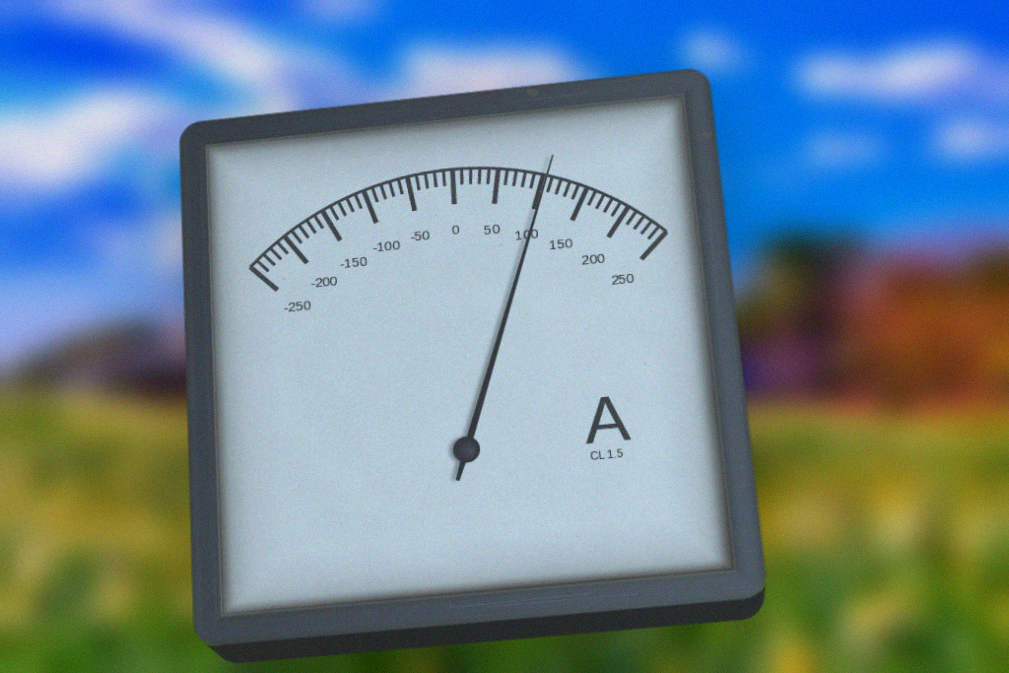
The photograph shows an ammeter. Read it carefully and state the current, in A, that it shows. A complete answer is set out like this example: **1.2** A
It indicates **105** A
